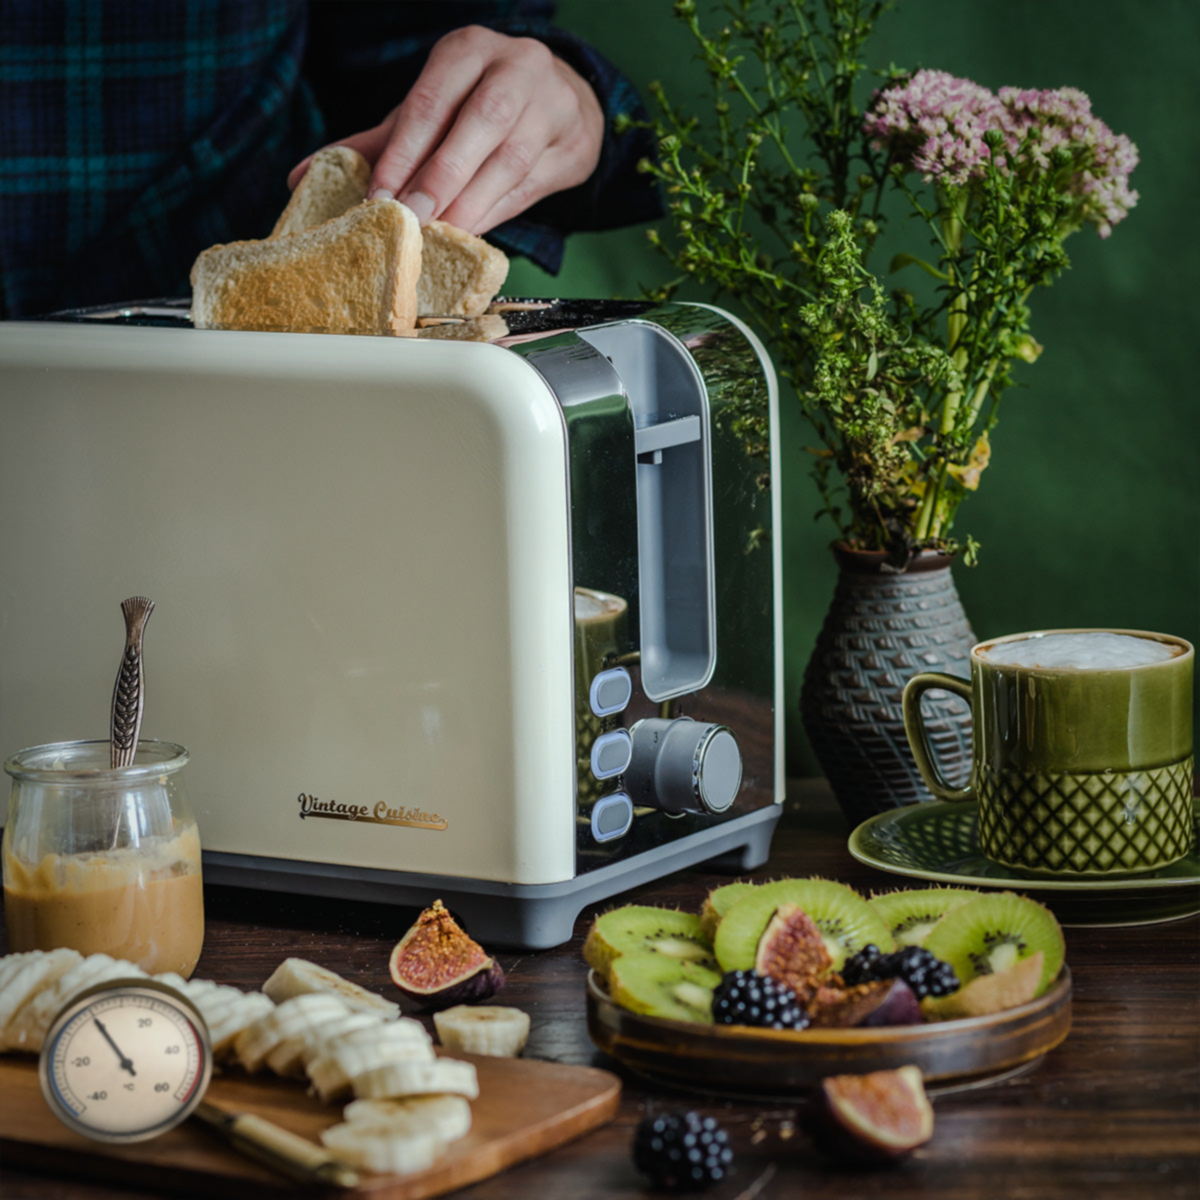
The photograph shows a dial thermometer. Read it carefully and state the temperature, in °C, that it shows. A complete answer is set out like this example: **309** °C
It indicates **0** °C
